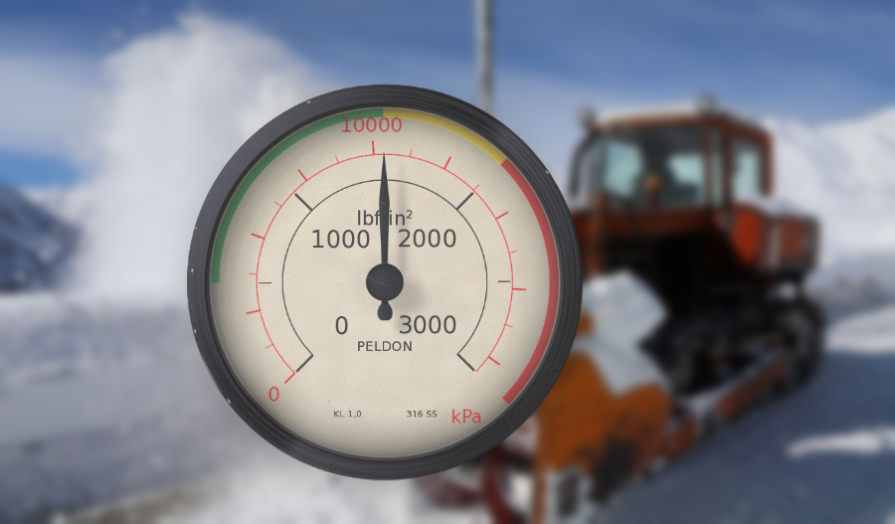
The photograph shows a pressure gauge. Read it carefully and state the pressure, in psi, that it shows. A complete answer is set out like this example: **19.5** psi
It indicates **1500** psi
